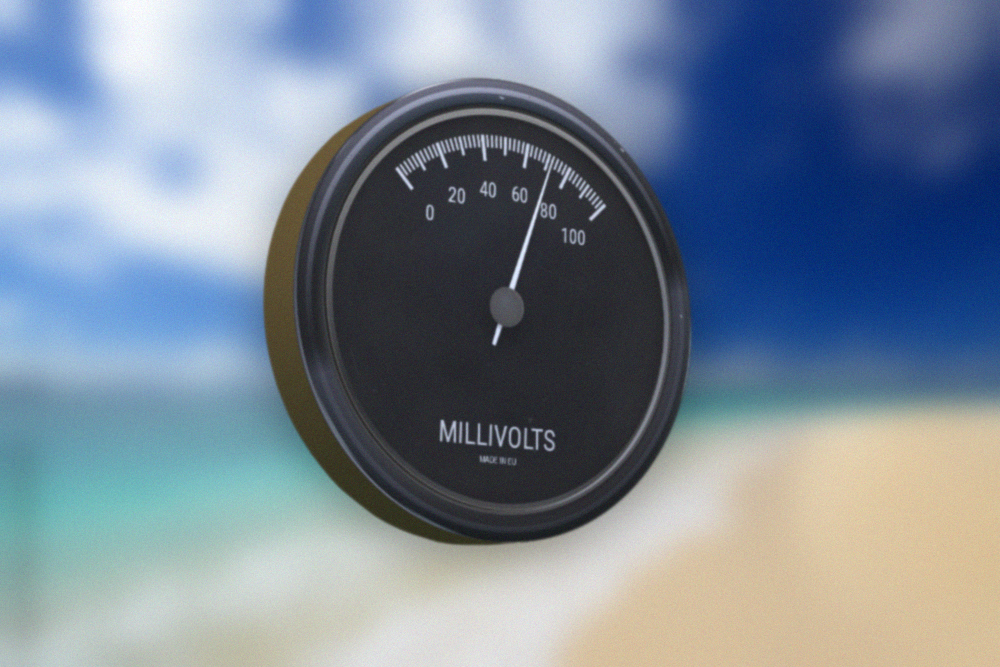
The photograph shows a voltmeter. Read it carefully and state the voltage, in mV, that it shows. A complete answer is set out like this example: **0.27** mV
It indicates **70** mV
